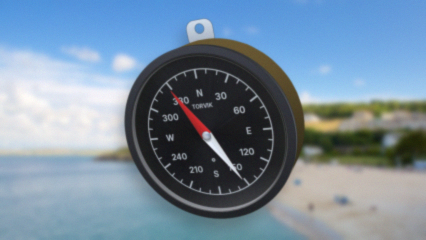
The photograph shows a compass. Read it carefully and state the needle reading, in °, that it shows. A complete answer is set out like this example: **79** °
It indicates **330** °
